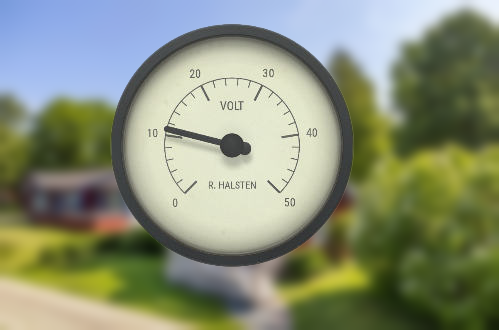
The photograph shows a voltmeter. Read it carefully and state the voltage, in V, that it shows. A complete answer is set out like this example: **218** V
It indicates **11** V
